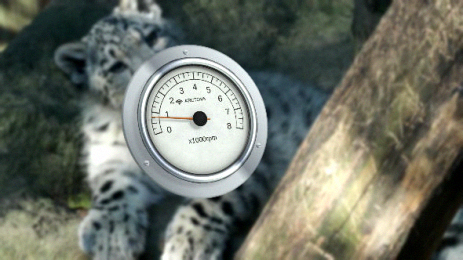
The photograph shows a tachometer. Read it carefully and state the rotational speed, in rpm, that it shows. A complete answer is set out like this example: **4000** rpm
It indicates **750** rpm
